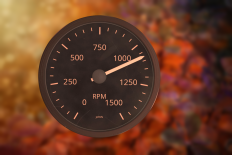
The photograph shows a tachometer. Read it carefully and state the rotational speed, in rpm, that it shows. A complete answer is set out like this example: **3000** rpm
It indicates **1075** rpm
